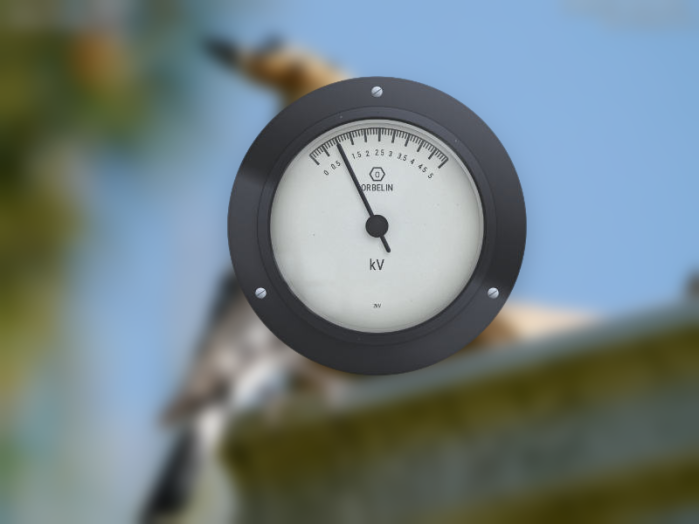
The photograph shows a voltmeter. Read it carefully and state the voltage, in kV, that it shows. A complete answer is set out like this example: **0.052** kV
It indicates **1** kV
